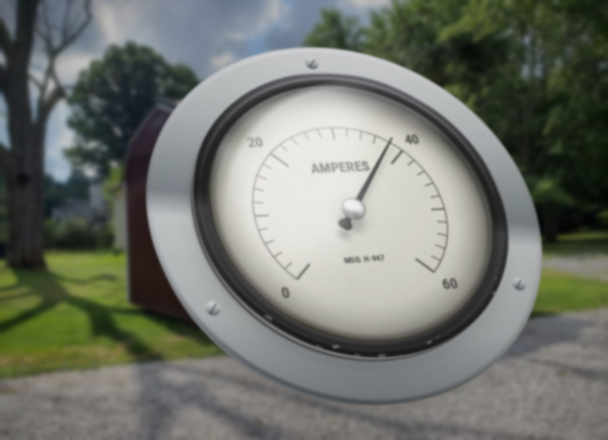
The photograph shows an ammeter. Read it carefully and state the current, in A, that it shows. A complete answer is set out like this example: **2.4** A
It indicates **38** A
